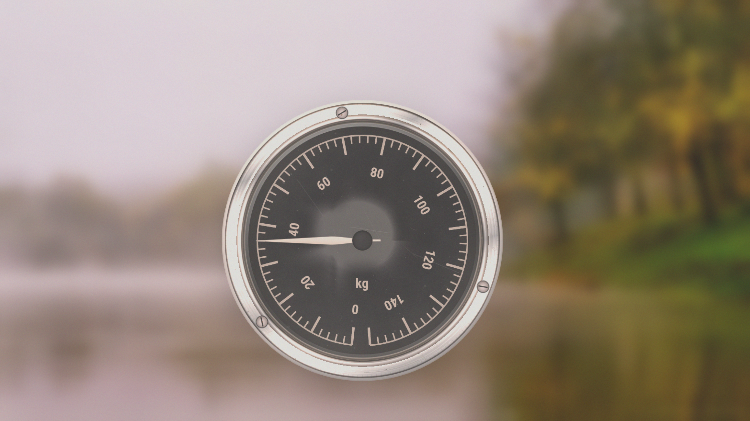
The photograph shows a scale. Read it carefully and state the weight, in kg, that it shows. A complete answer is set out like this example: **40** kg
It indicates **36** kg
